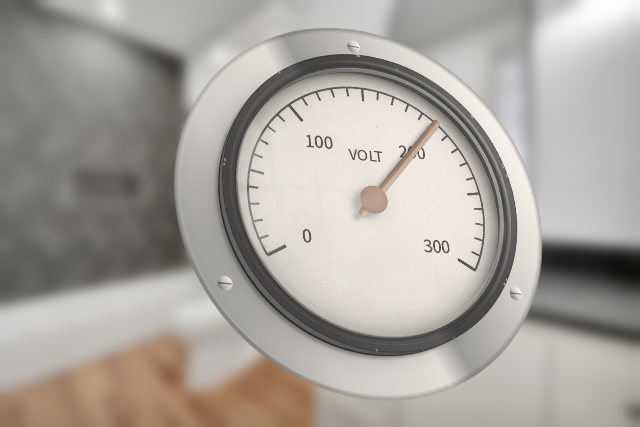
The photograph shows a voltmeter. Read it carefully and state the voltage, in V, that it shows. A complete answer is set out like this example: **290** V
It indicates **200** V
